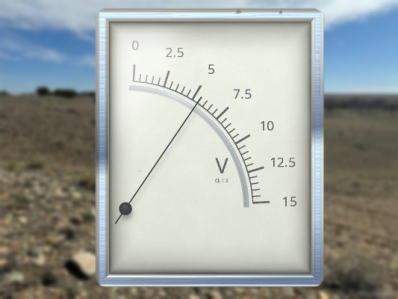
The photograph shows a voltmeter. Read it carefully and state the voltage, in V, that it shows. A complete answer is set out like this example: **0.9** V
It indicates **5.5** V
